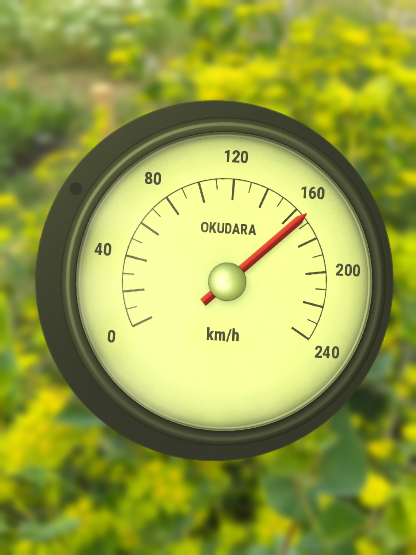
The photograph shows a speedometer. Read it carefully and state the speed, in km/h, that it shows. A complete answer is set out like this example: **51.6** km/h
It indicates **165** km/h
